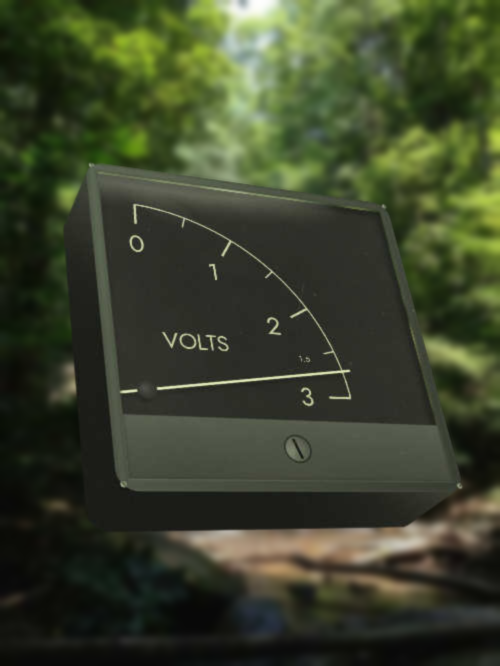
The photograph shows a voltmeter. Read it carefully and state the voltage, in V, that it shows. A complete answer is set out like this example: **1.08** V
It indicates **2.75** V
